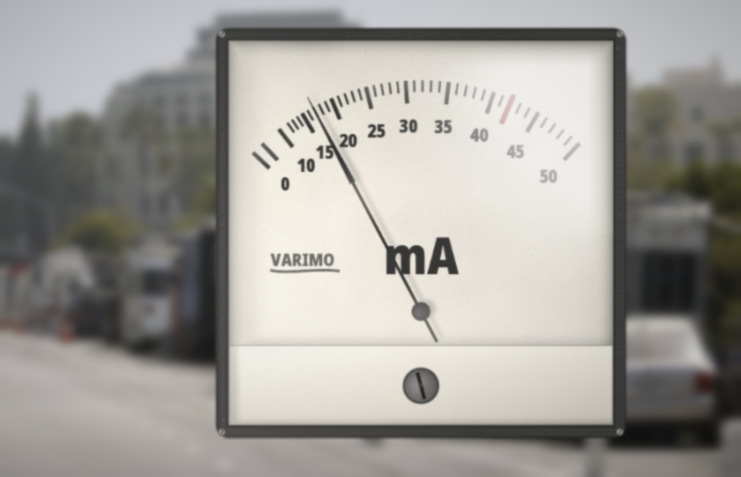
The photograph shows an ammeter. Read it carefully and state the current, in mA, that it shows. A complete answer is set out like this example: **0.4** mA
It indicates **17** mA
